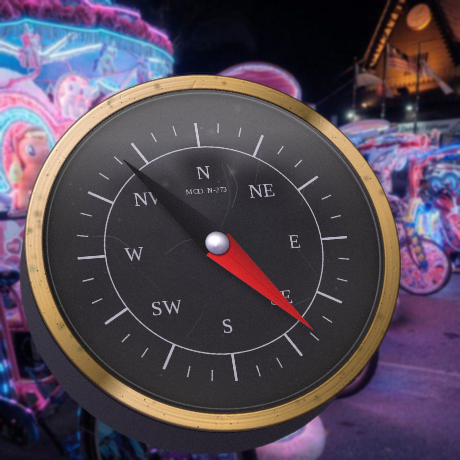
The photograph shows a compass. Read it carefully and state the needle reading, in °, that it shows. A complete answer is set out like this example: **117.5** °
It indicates **140** °
